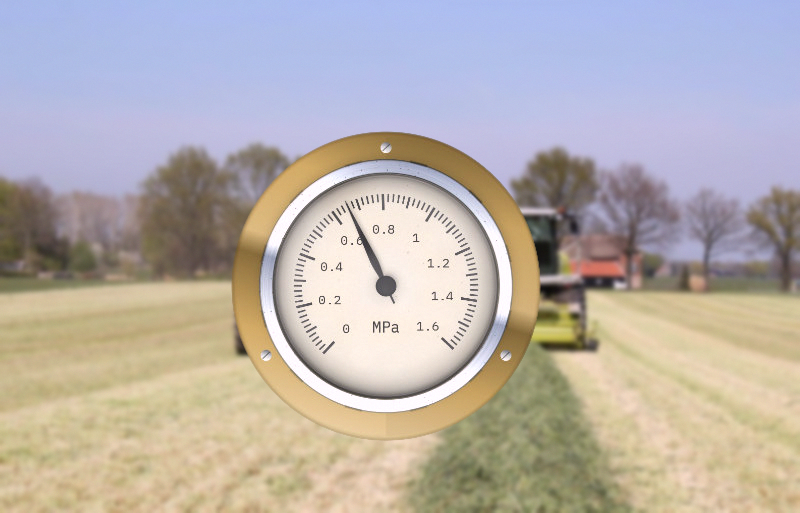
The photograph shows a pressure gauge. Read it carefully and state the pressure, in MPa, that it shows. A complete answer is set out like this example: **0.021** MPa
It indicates **0.66** MPa
